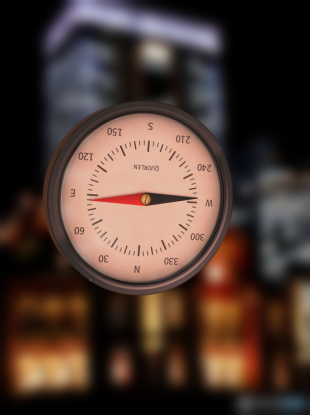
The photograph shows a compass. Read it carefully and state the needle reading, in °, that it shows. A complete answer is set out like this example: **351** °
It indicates **85** °
